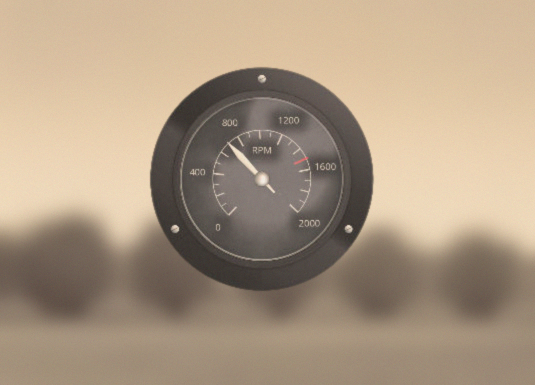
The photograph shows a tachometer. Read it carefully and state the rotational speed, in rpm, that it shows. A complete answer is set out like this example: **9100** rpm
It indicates **700** rpm
